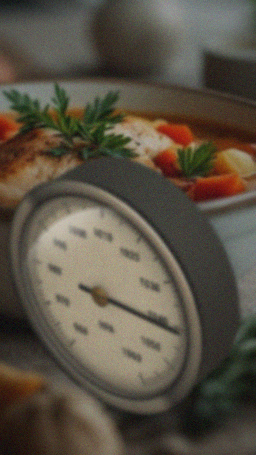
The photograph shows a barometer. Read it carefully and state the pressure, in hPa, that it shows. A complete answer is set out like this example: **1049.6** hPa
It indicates **1040** hPa
